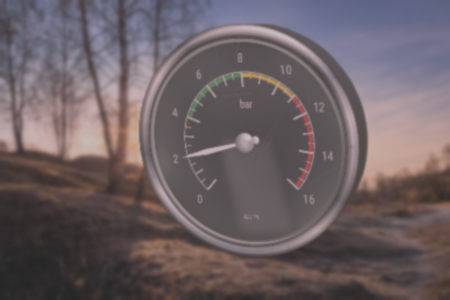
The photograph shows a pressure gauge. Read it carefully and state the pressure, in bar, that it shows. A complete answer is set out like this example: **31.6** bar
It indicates **2** bar
